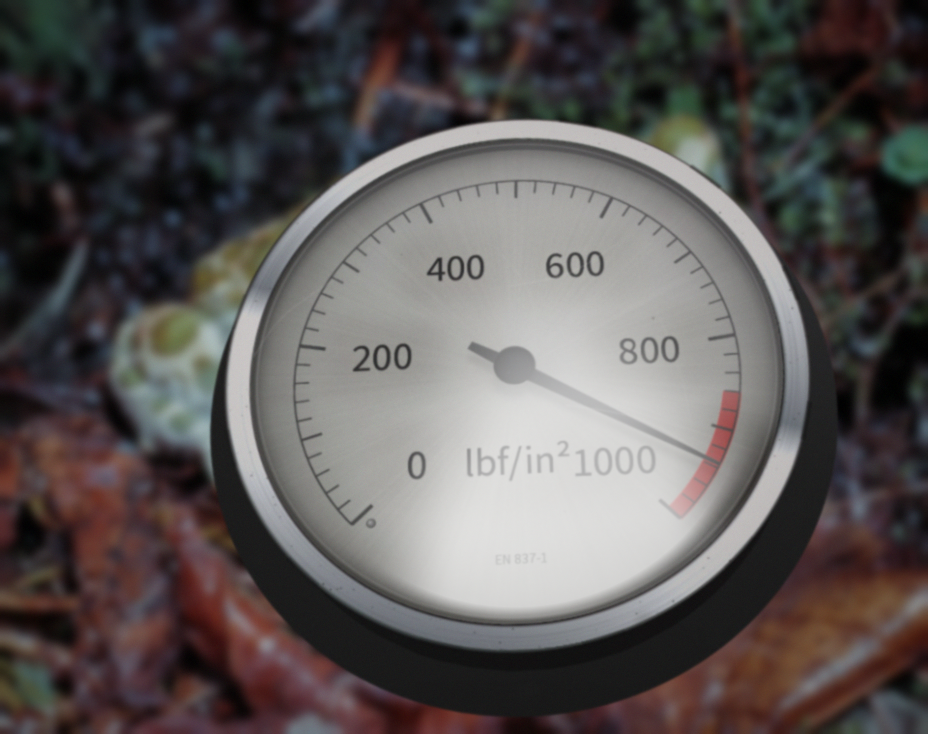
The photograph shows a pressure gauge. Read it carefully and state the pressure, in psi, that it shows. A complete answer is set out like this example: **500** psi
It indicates **940** psi
